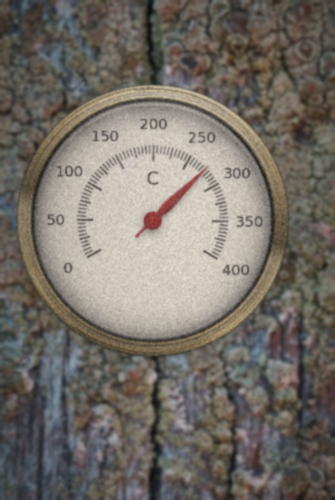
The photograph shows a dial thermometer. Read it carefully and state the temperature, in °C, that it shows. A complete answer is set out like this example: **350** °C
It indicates **275** °C
